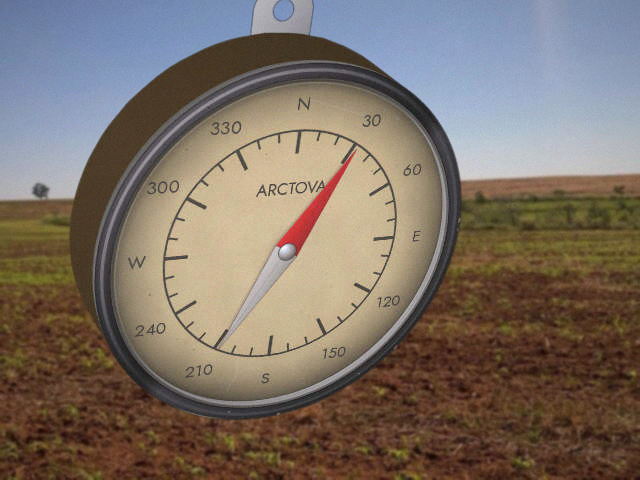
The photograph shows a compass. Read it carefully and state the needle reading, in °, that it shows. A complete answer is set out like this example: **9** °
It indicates **30** °
